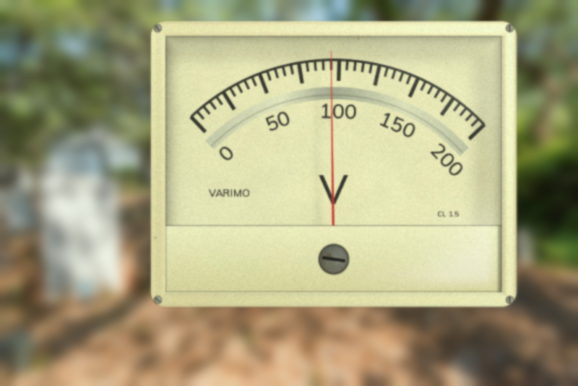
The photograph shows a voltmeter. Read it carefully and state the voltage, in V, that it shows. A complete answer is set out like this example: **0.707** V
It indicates **95** V
